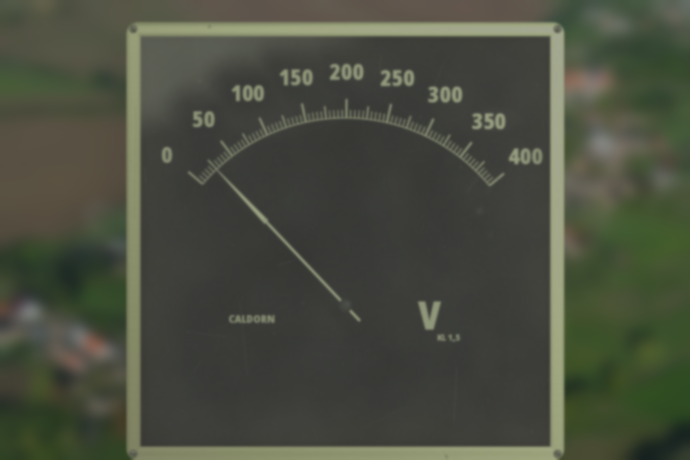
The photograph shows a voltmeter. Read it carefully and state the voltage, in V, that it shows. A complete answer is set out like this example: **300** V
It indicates **25** V
